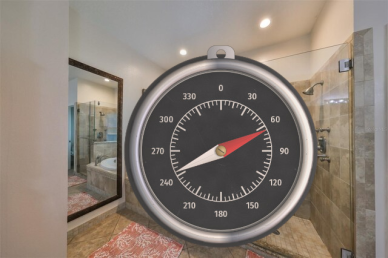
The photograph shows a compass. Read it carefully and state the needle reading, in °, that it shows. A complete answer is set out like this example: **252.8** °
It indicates **65** °
